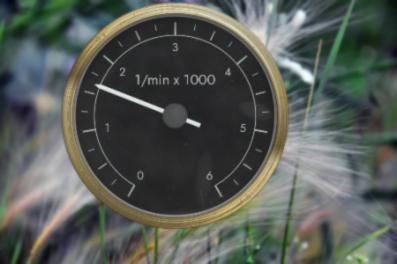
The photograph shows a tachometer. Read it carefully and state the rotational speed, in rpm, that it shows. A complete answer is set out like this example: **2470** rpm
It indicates **1625** rpm
